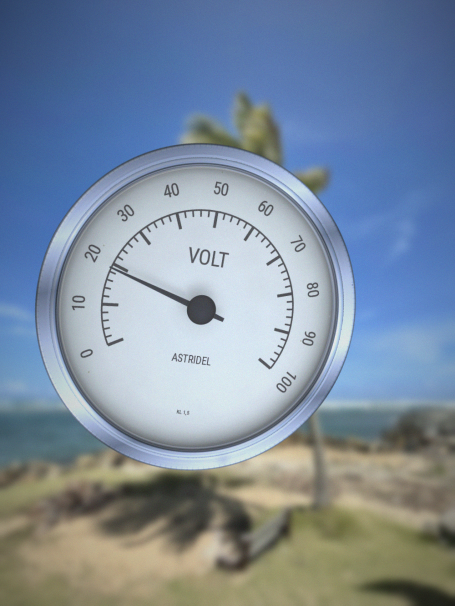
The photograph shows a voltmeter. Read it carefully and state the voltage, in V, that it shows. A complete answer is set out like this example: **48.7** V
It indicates **19** V
